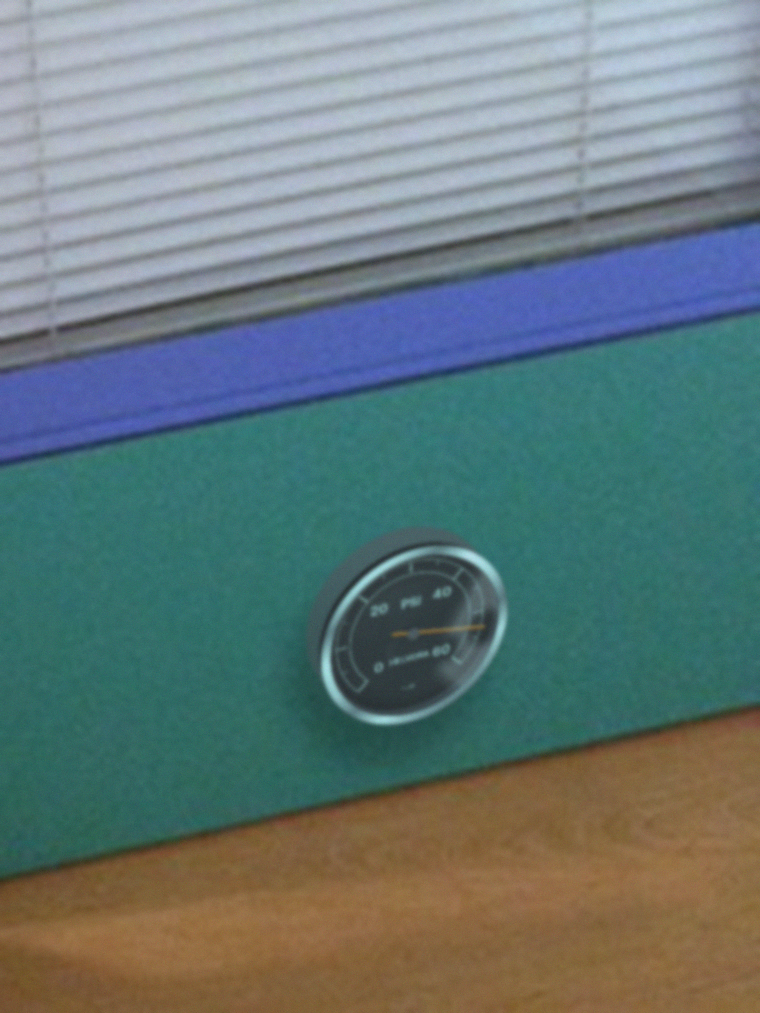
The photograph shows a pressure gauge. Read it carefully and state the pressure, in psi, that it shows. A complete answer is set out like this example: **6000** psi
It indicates **52.5** psi
